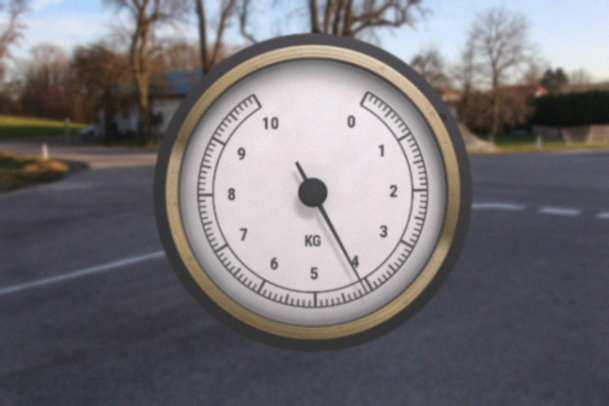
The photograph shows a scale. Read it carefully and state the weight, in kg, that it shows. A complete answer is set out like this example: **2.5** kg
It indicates **4.1** kg
